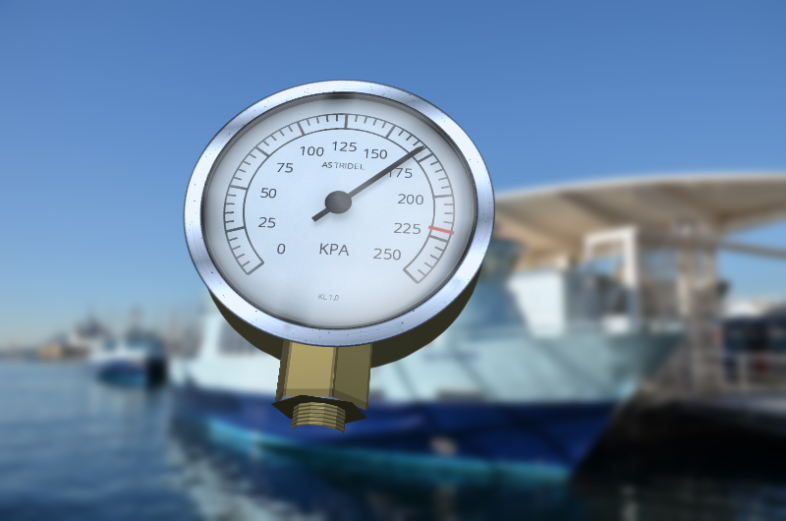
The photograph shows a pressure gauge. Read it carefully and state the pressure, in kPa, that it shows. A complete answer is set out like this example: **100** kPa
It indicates **170** kPa
